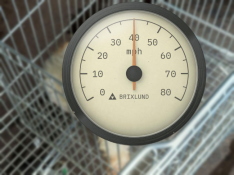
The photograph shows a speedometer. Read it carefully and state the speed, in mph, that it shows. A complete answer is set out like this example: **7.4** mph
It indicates **40** mph
